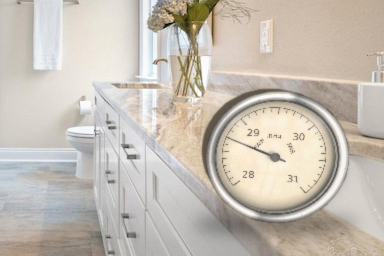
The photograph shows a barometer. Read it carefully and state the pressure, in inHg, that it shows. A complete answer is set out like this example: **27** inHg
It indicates **28.7** inHg
